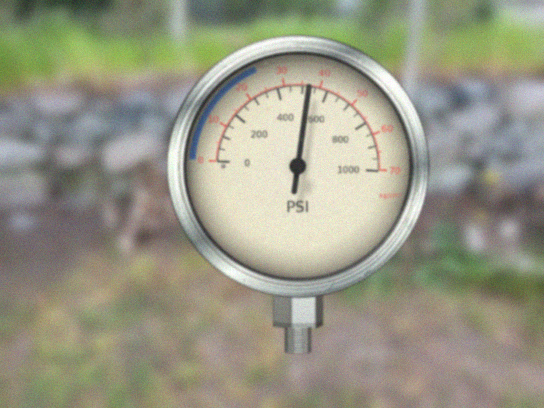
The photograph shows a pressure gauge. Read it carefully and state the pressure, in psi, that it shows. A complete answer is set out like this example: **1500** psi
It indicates **525** psi
